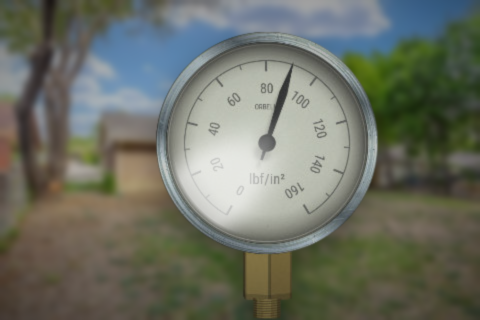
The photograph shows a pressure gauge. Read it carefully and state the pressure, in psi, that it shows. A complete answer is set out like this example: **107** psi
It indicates **90** psi
